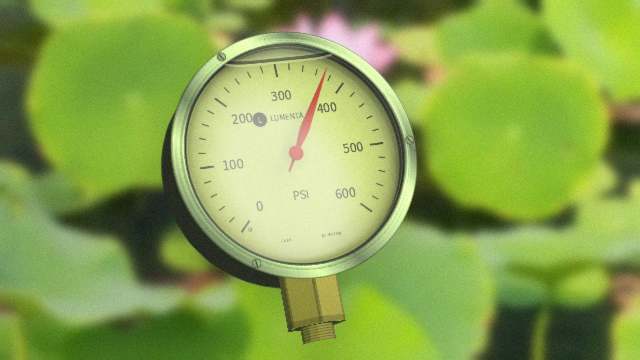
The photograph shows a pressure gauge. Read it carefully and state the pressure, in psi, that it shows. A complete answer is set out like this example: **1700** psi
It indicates **370** psi
